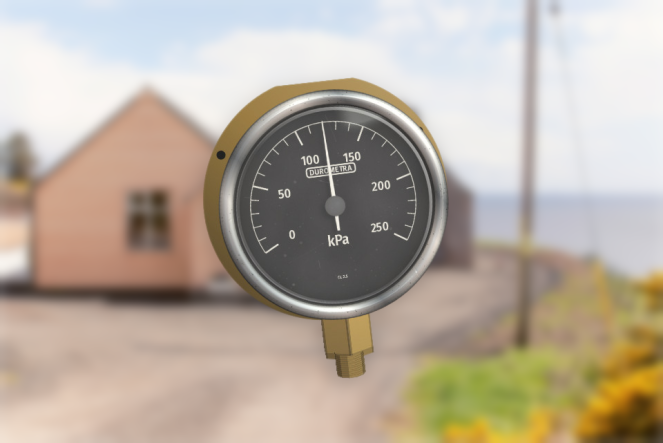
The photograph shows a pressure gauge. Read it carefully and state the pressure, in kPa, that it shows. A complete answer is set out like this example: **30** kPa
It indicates **120** kPa
